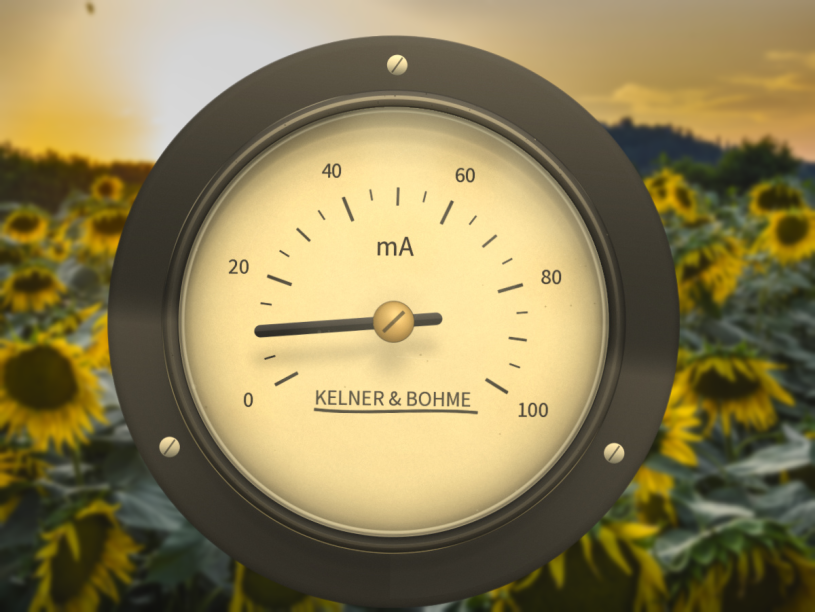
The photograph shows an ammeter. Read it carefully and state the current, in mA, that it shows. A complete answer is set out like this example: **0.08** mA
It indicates **10** mA
